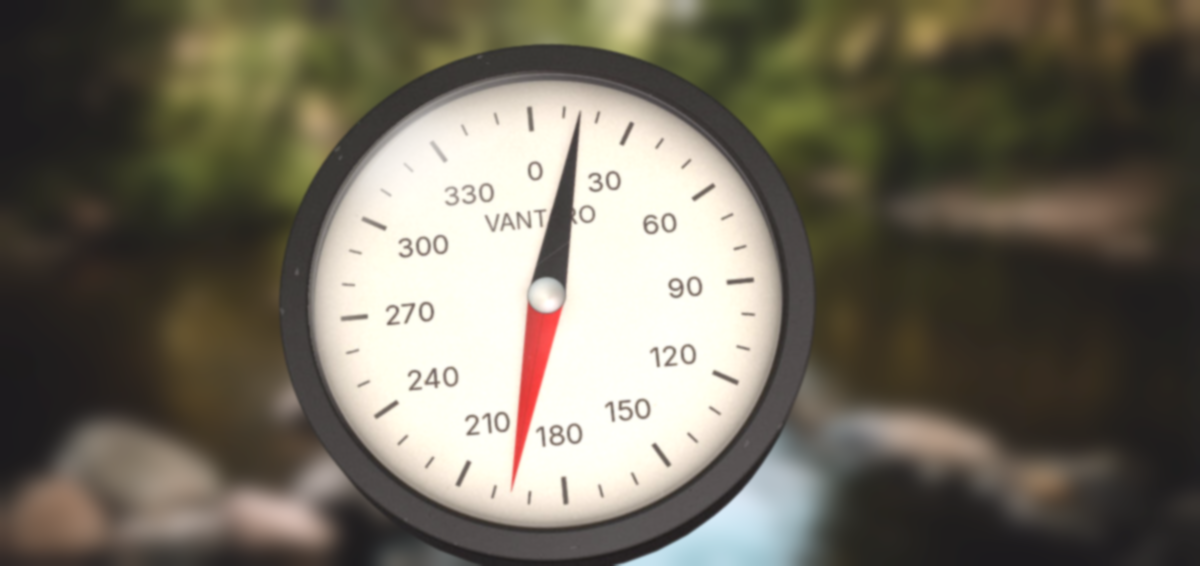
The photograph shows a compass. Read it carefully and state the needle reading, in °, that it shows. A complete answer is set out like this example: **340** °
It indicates **195** °
